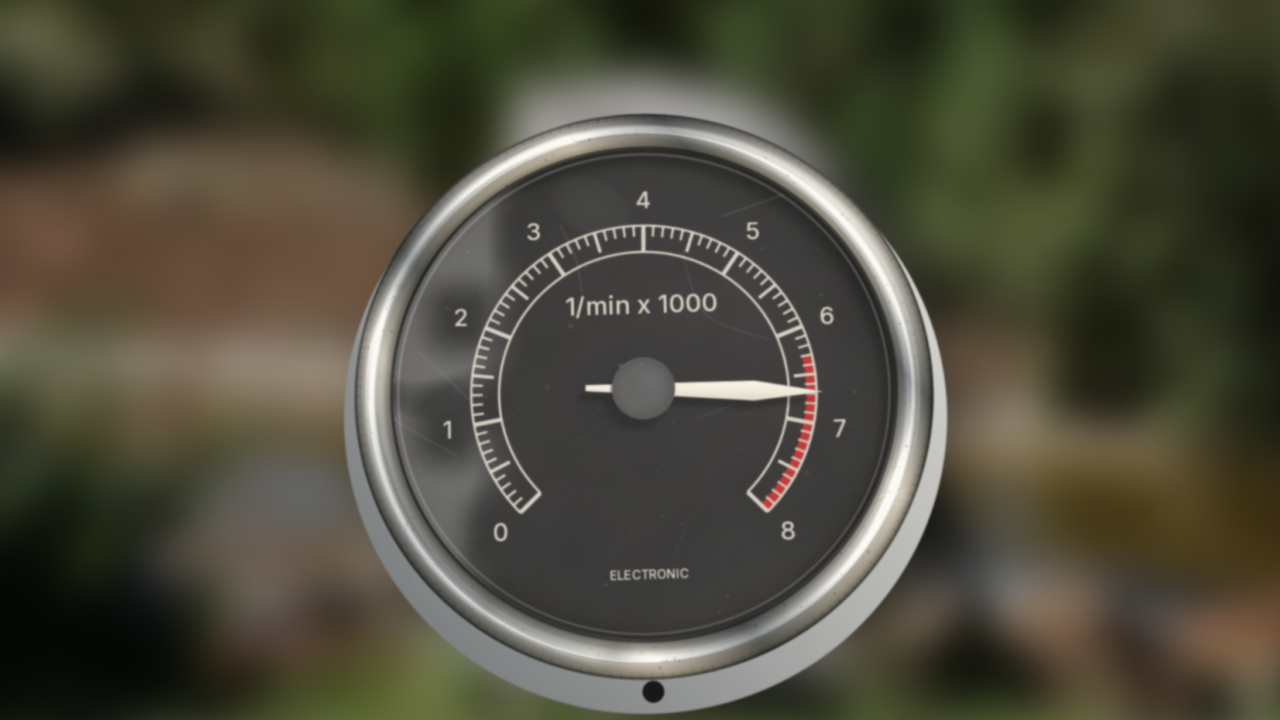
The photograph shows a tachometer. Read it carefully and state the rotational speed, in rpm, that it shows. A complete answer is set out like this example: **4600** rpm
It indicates **6700** rpm
